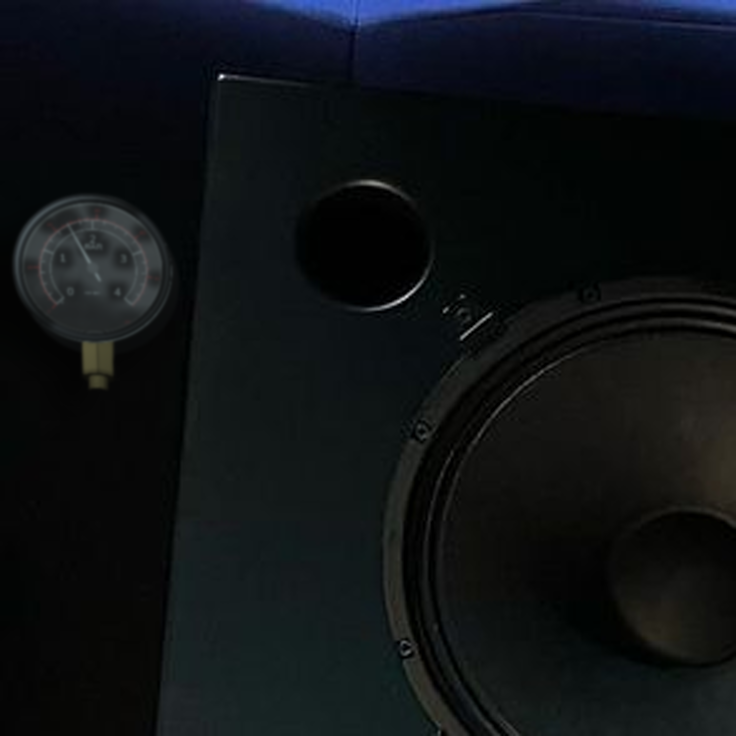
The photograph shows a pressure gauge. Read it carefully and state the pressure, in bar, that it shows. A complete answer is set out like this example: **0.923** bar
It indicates **1.6** bar
